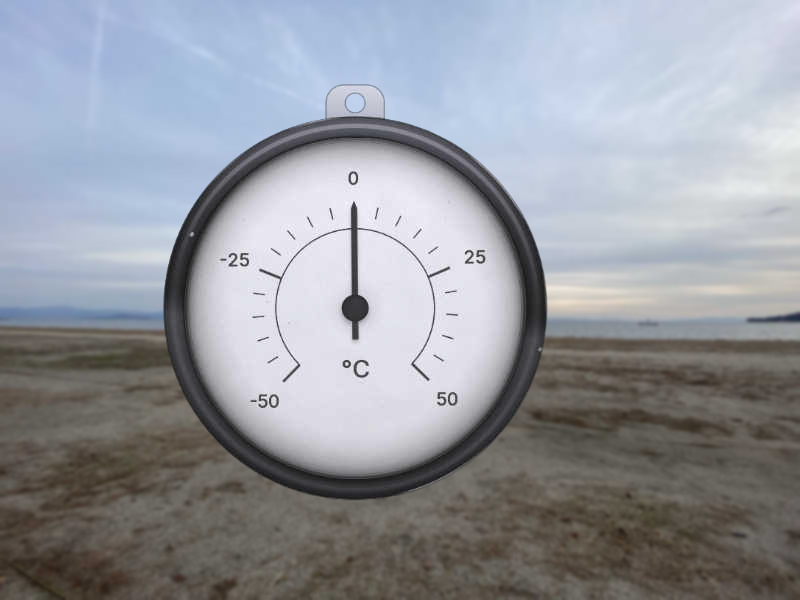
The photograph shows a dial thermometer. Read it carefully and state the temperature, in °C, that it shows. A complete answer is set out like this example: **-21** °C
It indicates **0** °C
